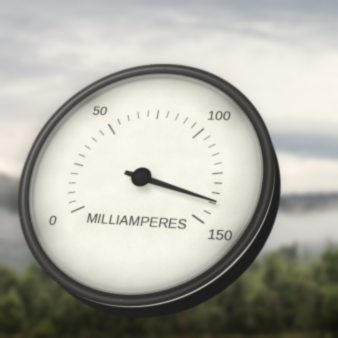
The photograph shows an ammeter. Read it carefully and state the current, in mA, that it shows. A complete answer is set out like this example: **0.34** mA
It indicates **140** mA
